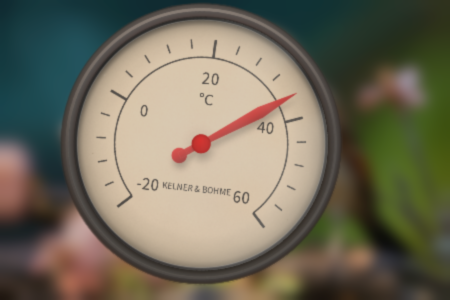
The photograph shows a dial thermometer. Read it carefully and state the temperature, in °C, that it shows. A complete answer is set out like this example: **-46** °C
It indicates **36** °C
